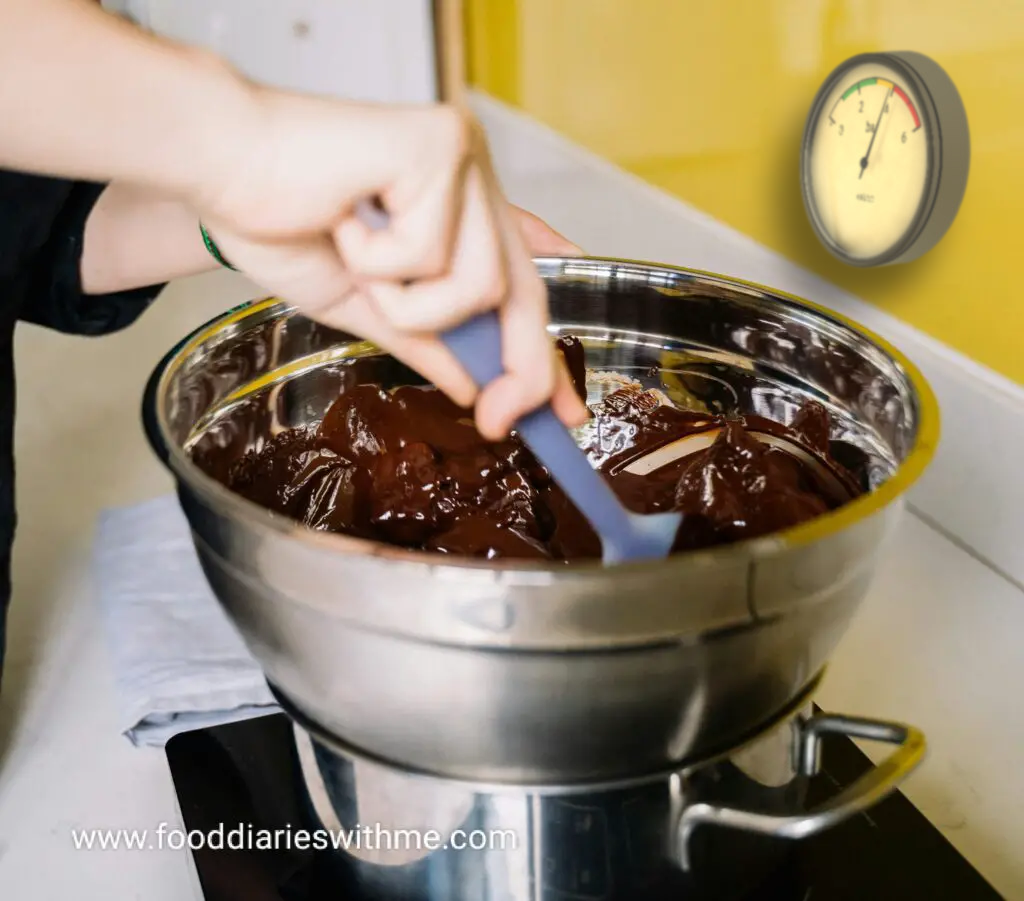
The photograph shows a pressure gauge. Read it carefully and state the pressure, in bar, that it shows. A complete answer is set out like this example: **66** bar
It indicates **4** bar
